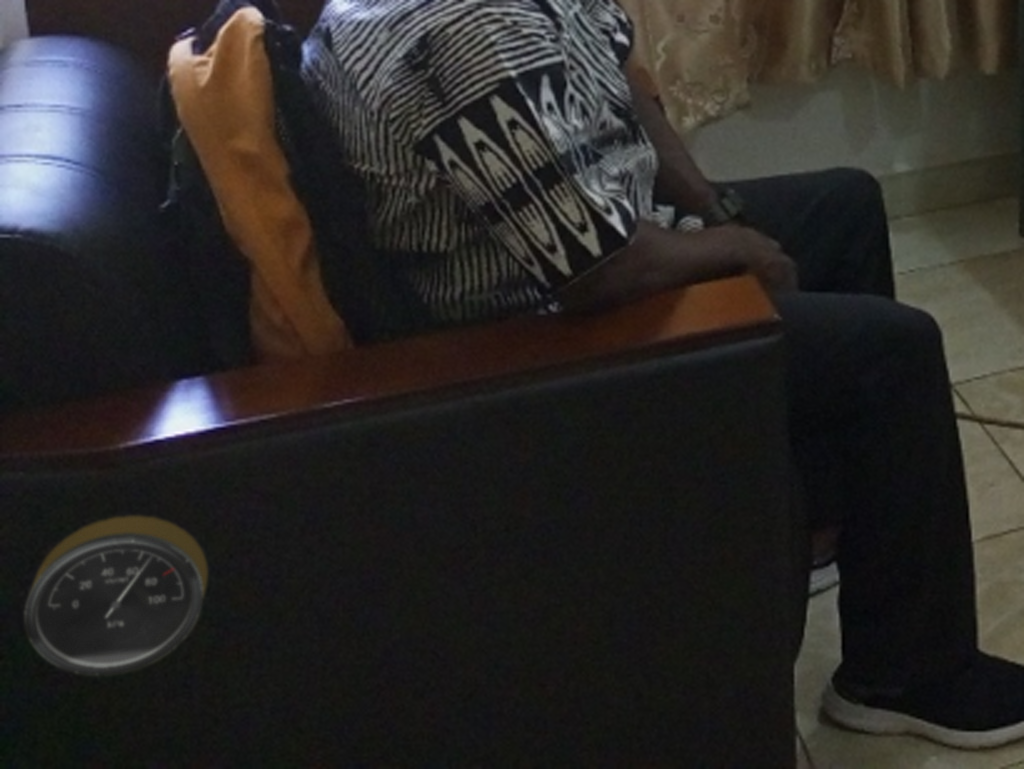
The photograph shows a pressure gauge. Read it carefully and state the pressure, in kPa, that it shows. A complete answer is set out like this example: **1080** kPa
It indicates **65** kPa
